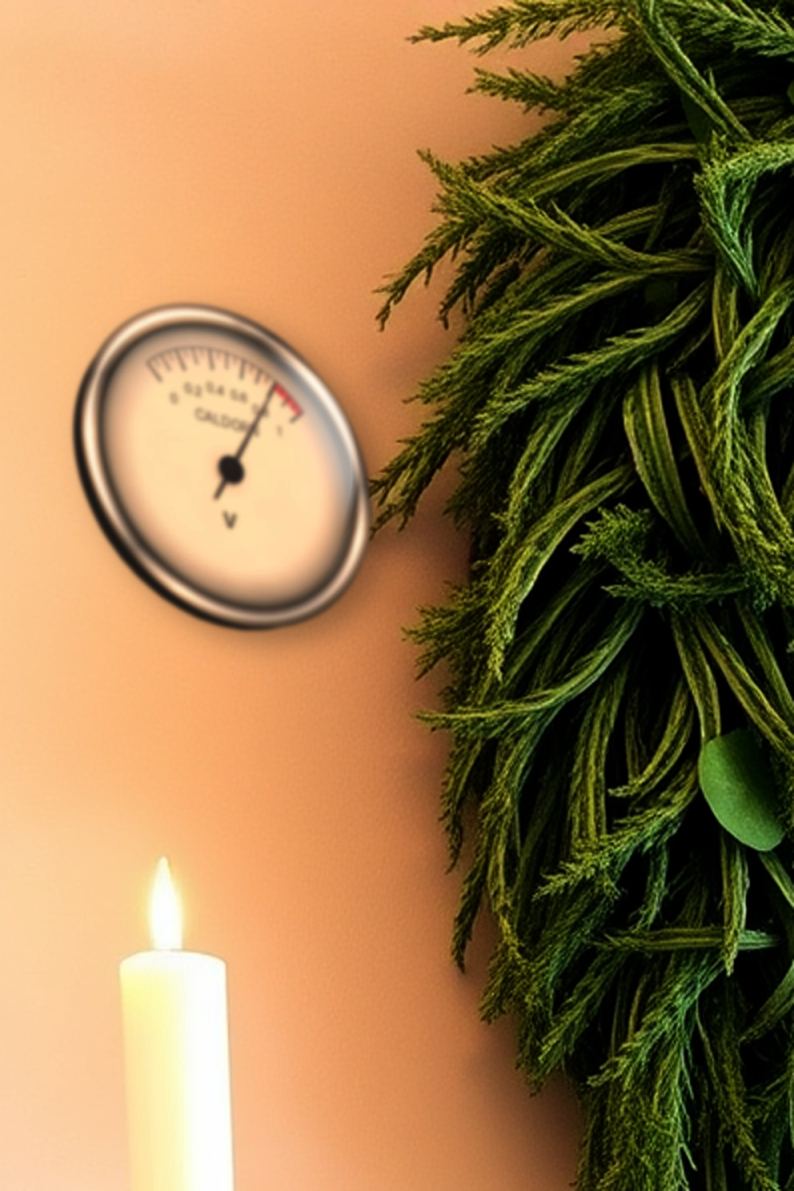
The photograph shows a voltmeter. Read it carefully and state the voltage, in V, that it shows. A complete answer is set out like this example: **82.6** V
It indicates **0.8** V
